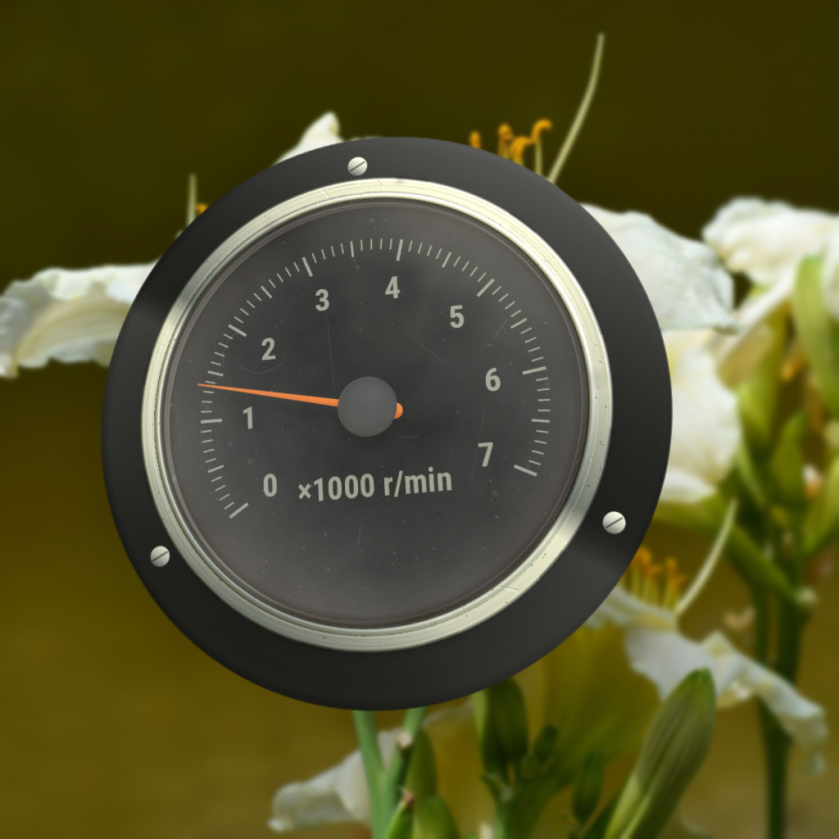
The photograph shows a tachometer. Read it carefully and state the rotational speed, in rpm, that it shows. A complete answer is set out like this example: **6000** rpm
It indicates **1350** rpm
